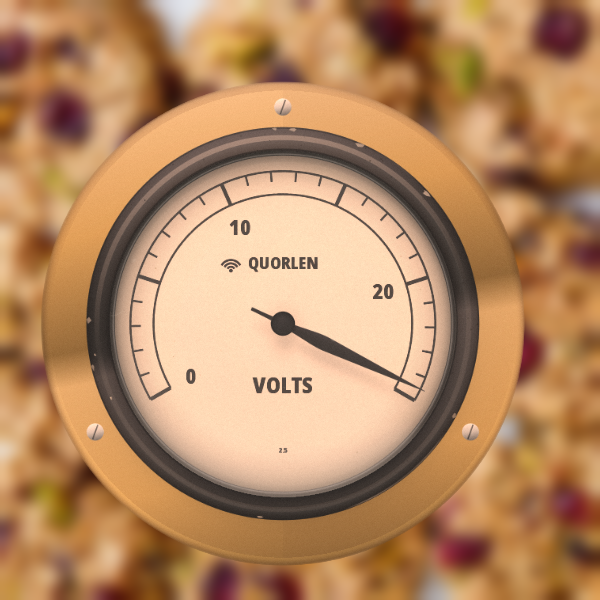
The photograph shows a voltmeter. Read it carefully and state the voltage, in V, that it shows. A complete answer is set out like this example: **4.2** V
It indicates **24.5** V
